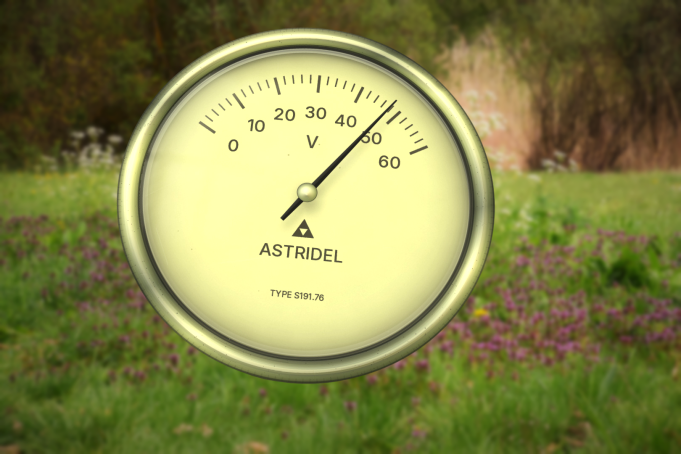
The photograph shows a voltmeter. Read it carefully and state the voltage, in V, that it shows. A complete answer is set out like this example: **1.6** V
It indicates **48** V
